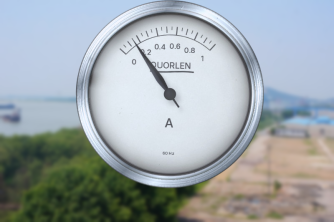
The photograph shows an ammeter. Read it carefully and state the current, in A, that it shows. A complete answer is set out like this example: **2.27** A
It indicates **0.15** A
